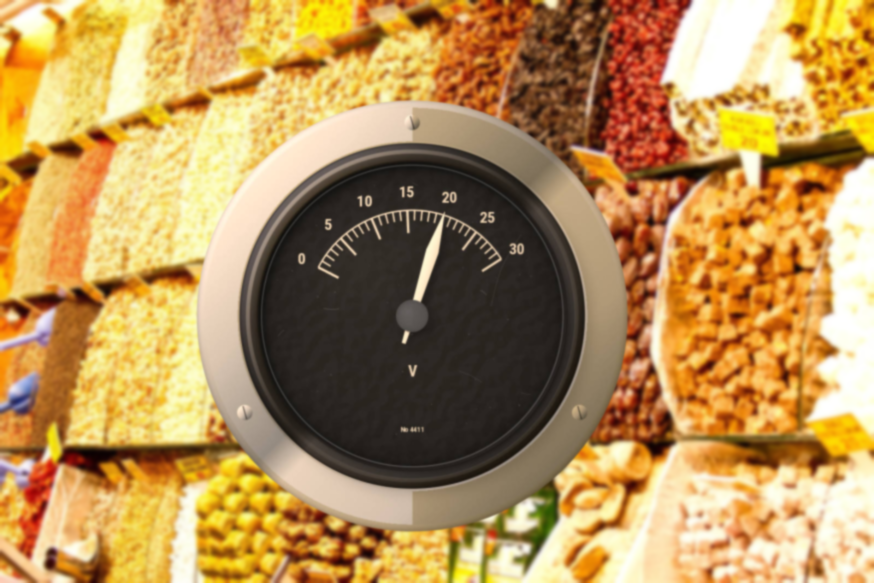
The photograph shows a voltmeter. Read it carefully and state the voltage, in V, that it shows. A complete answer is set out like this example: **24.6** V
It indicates **20** V
